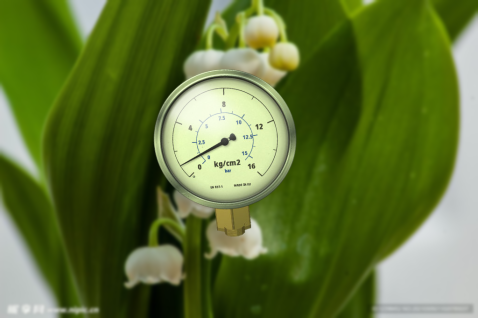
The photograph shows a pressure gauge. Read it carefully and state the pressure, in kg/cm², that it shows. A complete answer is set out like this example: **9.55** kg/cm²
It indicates **1** kg/cm²
